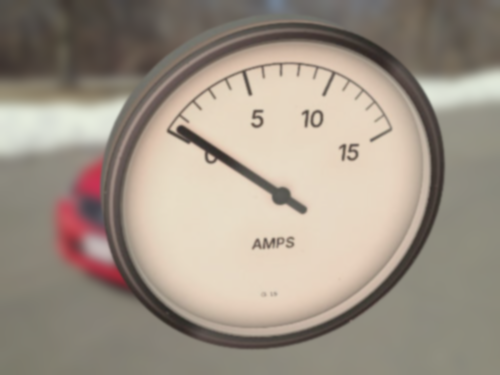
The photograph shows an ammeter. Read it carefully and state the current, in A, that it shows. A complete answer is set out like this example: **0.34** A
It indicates **0.5** A
